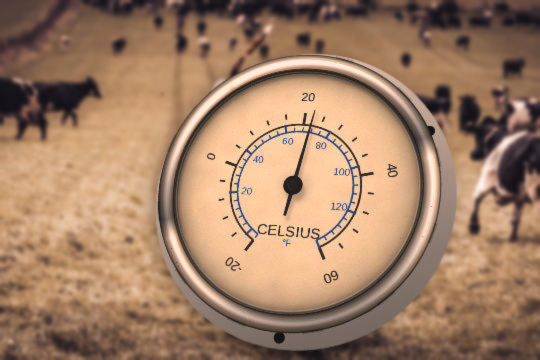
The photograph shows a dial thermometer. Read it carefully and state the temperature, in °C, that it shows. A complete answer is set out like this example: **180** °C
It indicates **22** °C
